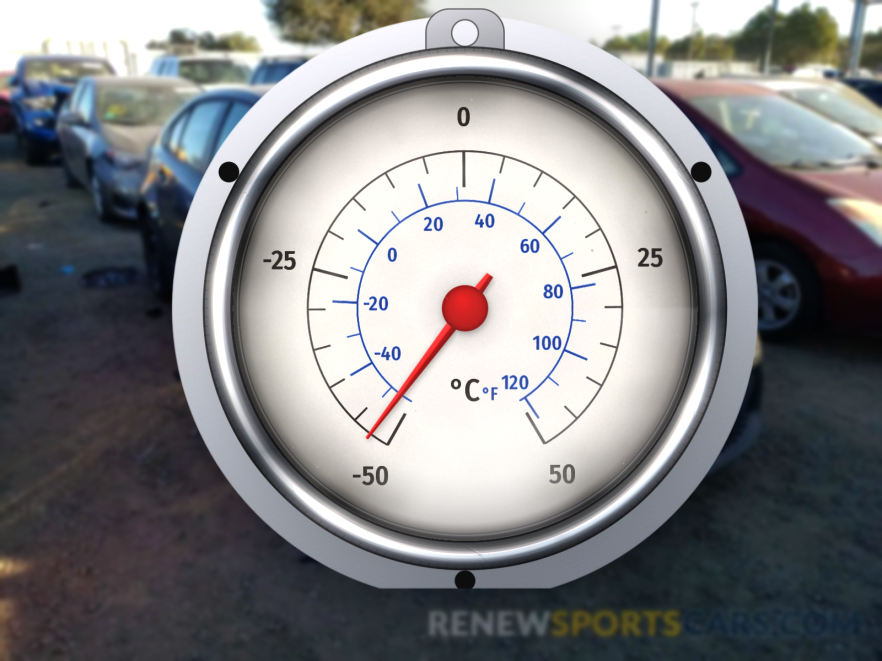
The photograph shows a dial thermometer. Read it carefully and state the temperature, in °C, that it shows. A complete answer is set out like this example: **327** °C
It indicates **-47.5** °C
